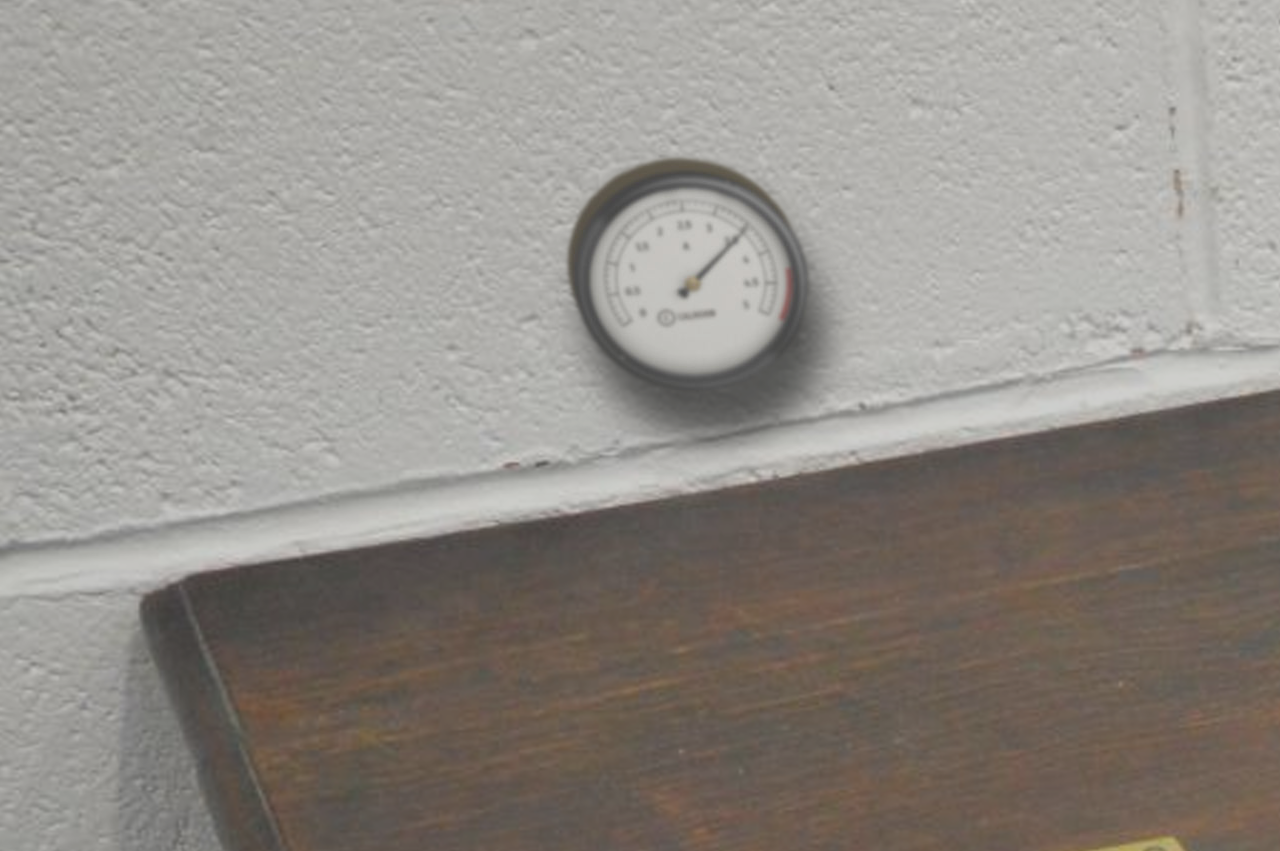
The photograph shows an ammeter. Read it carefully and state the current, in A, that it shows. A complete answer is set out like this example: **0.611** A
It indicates **3.5** A
